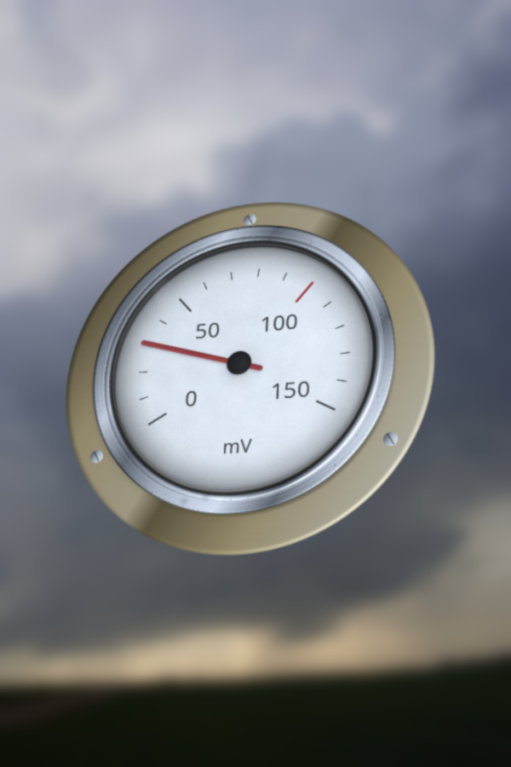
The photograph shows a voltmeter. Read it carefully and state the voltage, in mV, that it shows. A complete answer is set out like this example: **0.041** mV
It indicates **30** mV
